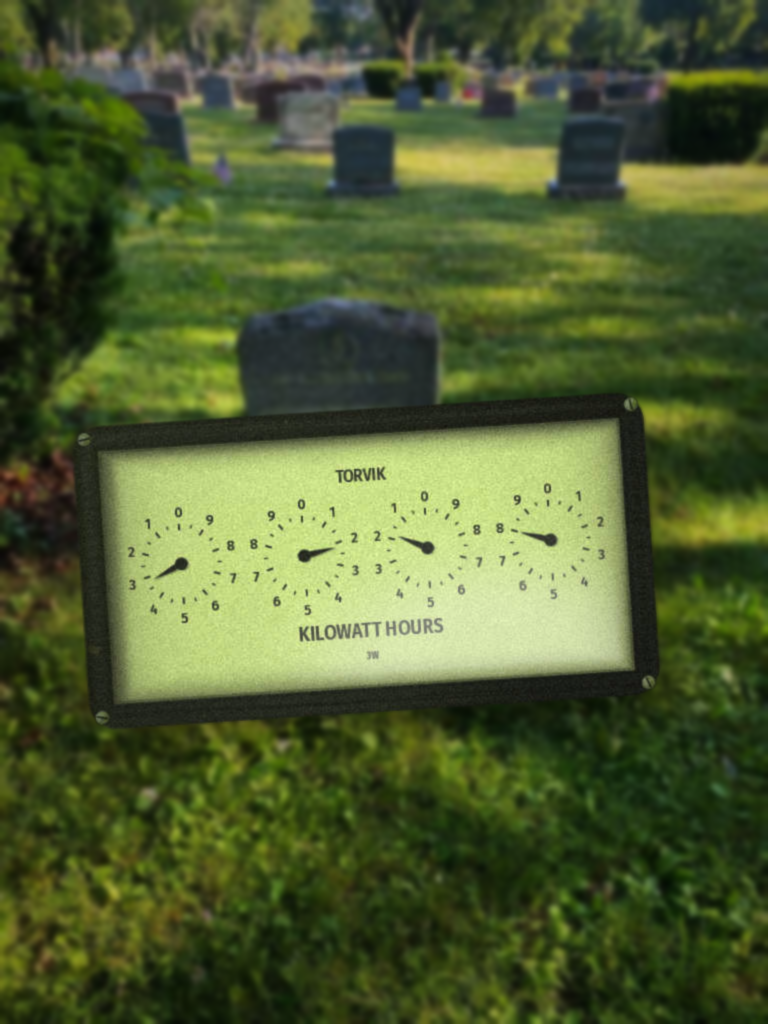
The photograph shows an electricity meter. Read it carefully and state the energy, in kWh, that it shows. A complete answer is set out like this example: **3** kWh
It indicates **3218** kWh
